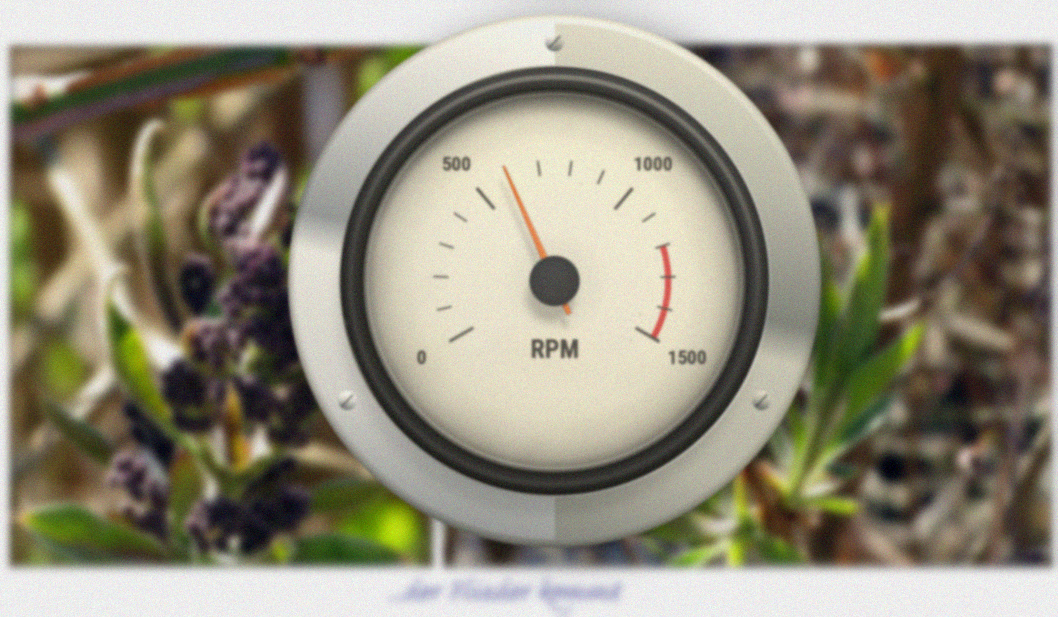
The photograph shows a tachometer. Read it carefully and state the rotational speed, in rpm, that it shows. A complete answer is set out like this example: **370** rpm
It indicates **600** rpm
